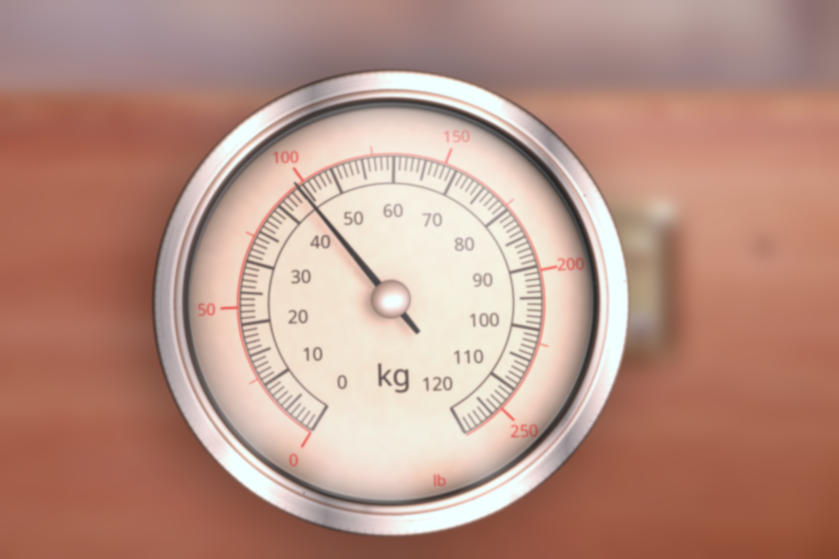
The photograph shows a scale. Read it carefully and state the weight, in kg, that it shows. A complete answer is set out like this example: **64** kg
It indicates **44** kg
